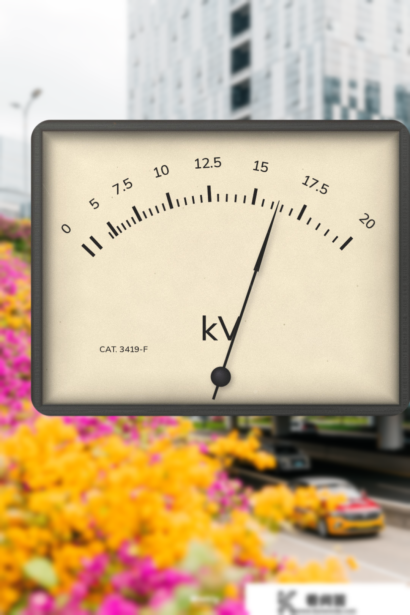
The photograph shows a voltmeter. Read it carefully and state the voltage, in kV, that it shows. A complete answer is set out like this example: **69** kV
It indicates **16.25** kV
